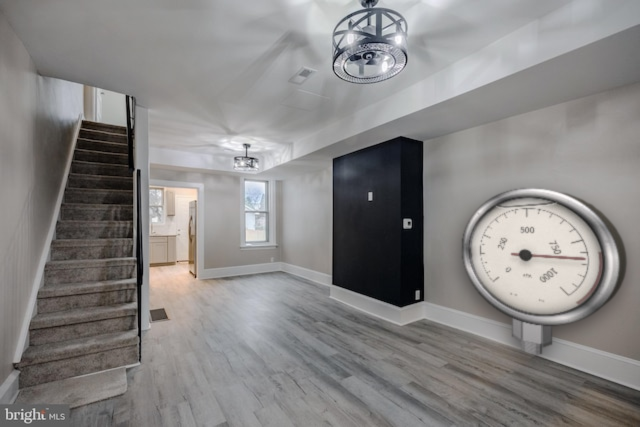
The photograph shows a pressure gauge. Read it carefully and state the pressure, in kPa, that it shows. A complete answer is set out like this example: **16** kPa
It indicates **825** kPa
